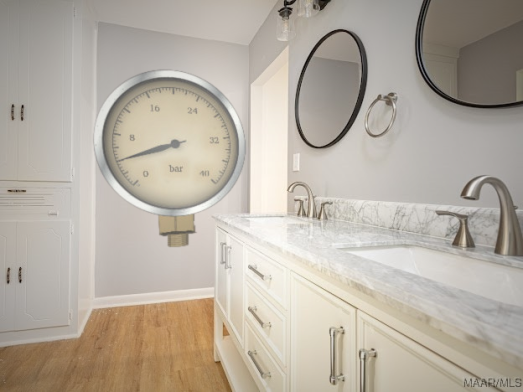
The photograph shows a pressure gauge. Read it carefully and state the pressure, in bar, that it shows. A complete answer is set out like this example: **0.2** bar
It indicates **4** bar
